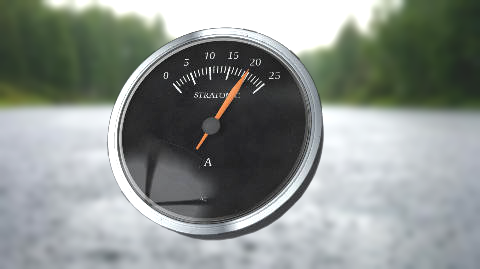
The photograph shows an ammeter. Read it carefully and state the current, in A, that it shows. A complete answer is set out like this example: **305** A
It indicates **20** A
